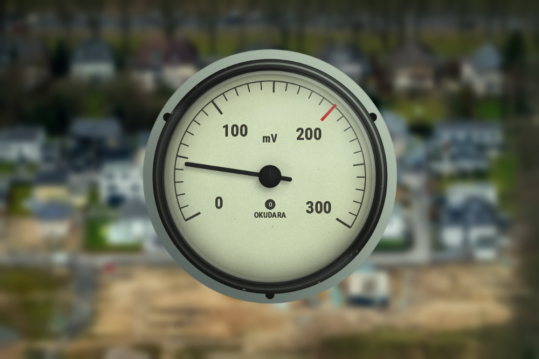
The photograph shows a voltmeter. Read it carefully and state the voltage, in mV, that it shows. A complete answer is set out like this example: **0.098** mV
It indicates **45** mV
